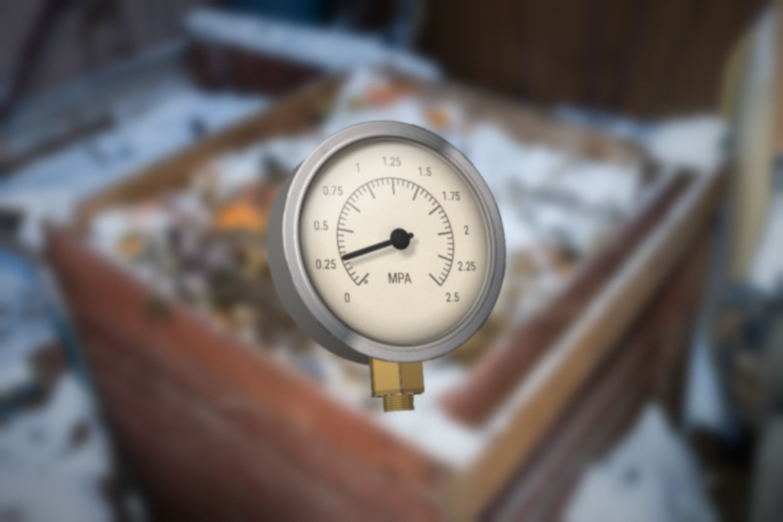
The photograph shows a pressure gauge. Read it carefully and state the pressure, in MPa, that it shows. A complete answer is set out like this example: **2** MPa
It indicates **0.25** MPa
